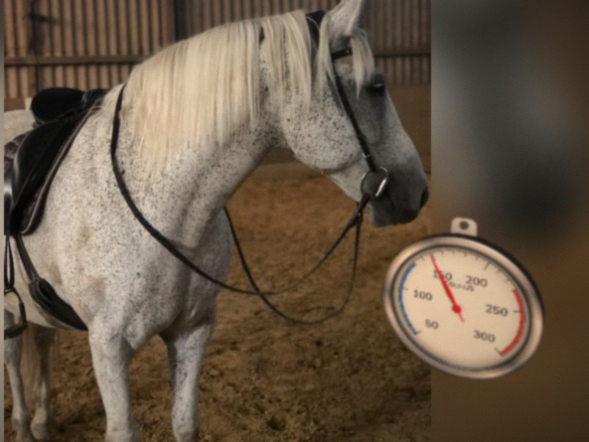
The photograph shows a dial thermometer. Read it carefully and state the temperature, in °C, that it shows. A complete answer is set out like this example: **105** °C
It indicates **150** °C
